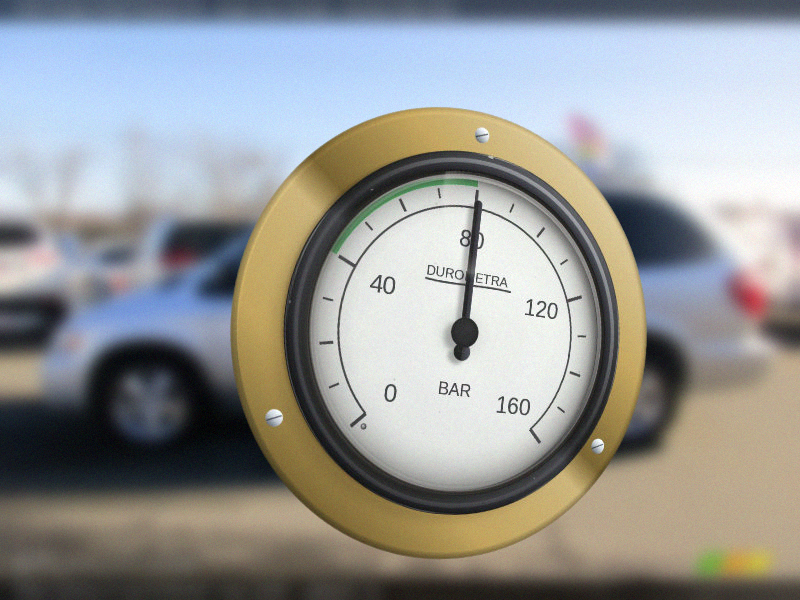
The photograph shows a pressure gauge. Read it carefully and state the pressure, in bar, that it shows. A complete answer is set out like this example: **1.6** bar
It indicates **80** bar
